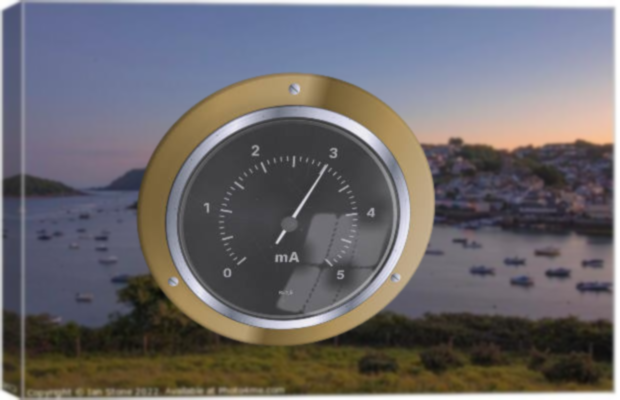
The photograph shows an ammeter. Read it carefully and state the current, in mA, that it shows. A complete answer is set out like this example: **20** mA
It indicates **3** mA
